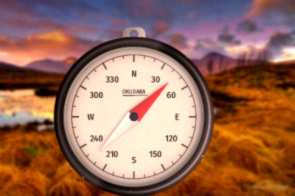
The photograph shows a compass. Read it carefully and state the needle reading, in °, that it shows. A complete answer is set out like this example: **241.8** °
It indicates **45** °
